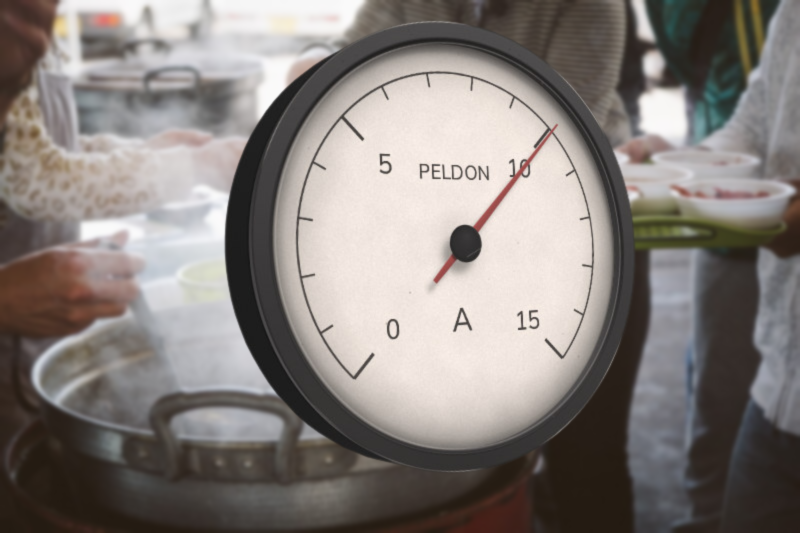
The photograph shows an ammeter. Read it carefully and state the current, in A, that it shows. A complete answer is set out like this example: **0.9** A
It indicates **10** A
